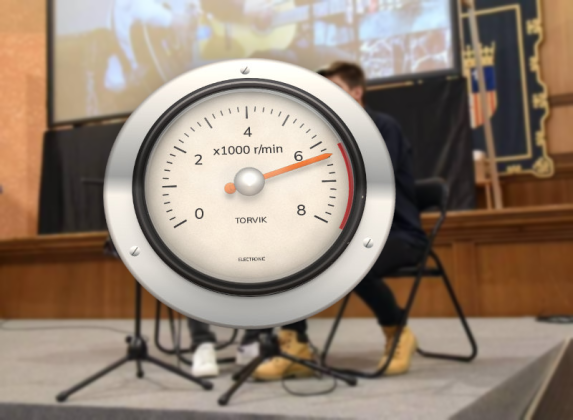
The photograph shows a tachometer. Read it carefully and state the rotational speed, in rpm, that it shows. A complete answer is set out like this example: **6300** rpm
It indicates **6400** rpm
